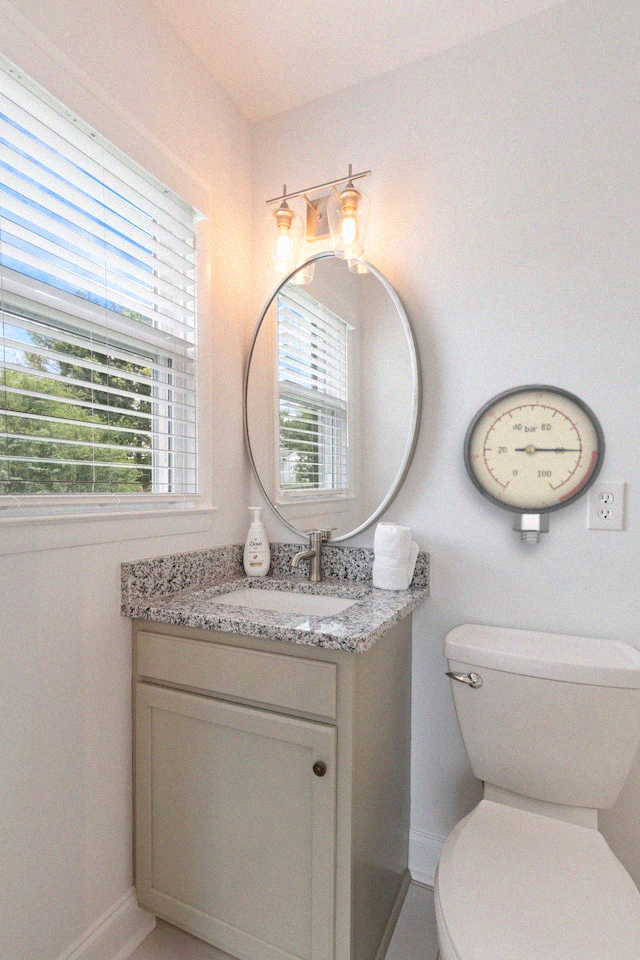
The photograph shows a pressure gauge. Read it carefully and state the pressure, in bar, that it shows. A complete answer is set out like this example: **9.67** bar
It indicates **80** bar
